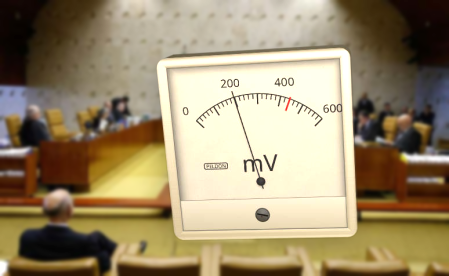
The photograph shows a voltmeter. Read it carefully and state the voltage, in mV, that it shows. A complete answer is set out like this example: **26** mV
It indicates **200** mV
